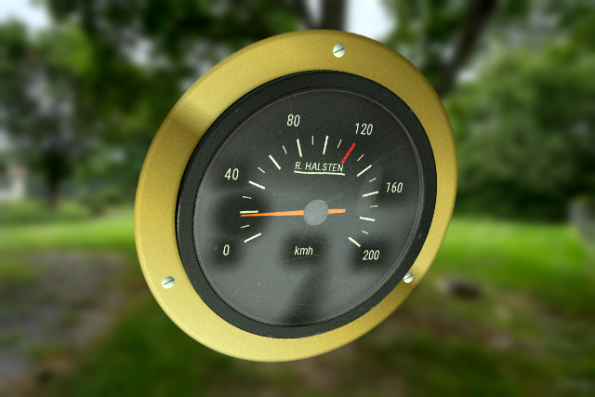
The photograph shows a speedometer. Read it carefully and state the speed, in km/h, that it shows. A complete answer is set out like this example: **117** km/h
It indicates **20** km/h
